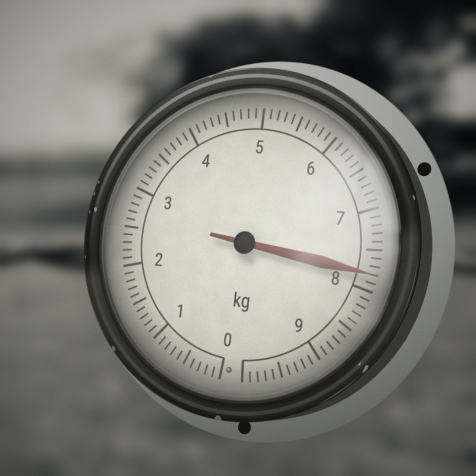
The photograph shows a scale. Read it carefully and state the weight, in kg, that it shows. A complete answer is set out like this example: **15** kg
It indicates **7.8** kg
